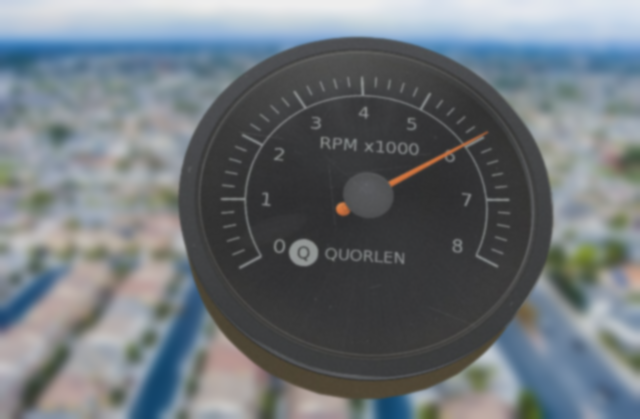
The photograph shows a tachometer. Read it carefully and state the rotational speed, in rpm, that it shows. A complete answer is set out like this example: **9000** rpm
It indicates **6000** rpm
